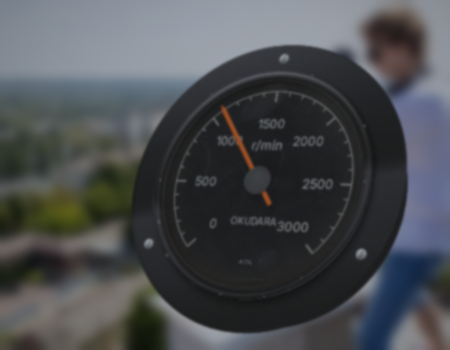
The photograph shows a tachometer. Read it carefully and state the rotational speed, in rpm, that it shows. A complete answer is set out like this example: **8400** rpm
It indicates **1100** rpm
